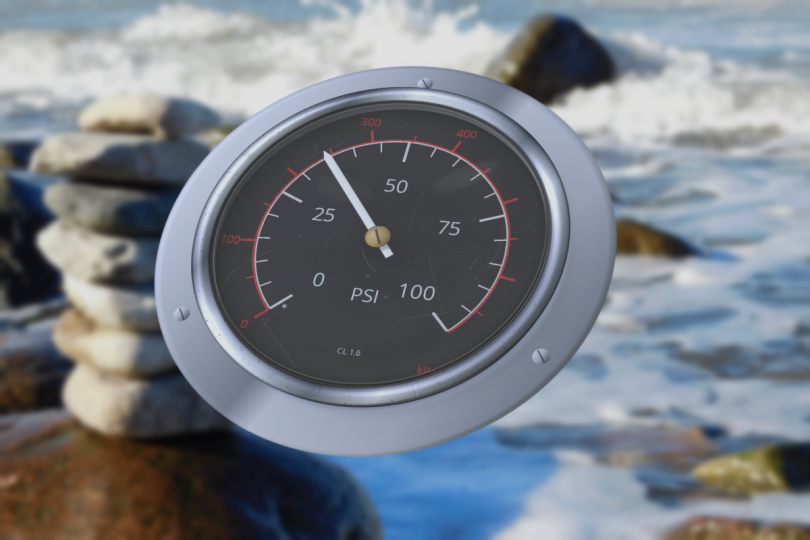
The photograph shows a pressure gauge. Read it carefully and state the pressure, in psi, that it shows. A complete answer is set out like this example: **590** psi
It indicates **35** psi
